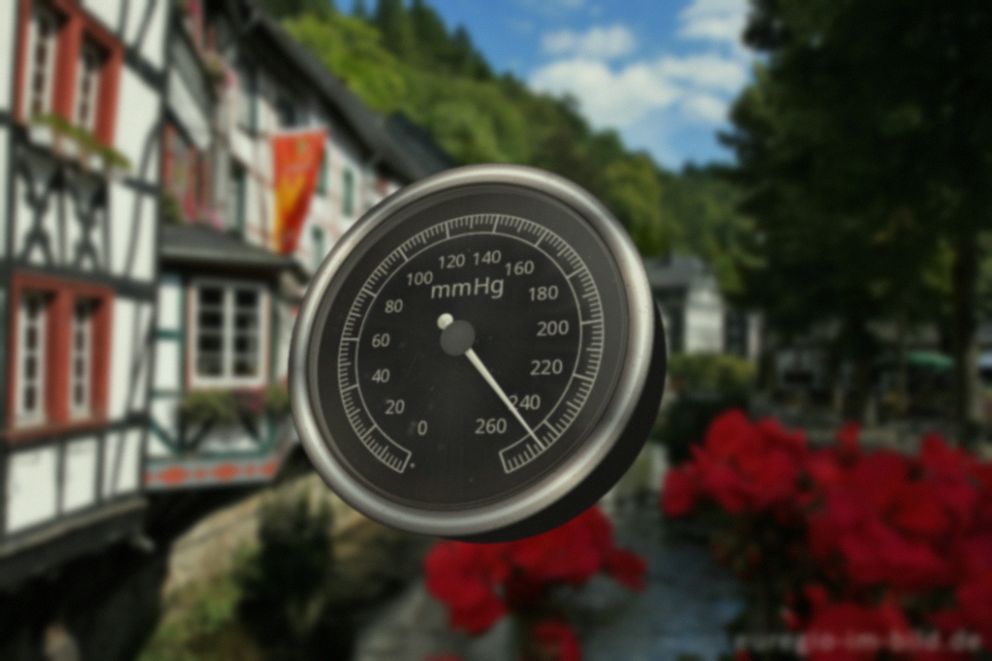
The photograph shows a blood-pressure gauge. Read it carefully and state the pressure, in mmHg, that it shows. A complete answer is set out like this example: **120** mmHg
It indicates **246** mmHg
